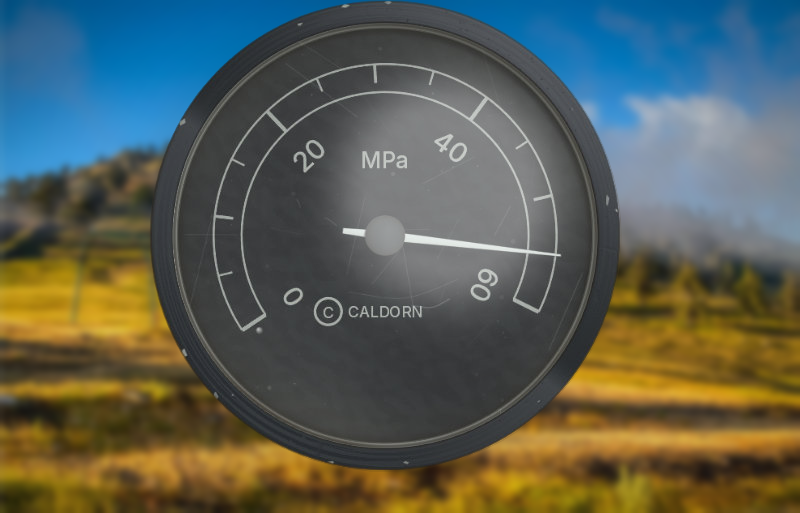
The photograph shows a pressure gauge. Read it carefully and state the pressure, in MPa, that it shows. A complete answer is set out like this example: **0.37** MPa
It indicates **55** MPa
